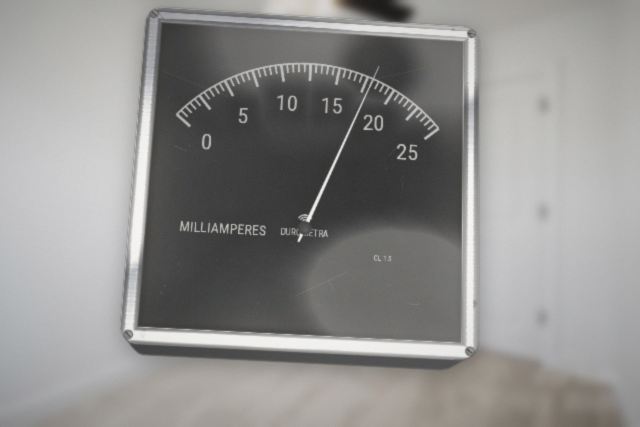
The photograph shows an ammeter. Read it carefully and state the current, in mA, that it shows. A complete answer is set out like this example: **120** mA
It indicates **18** mA
